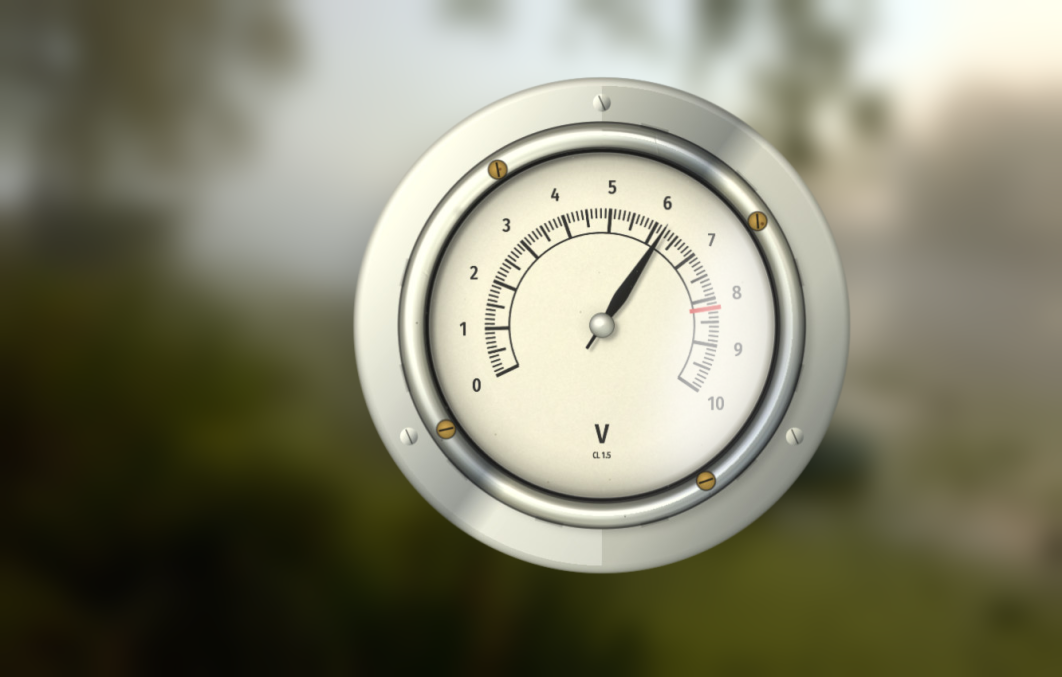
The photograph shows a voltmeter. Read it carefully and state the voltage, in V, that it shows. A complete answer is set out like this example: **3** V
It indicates **6.2** V
